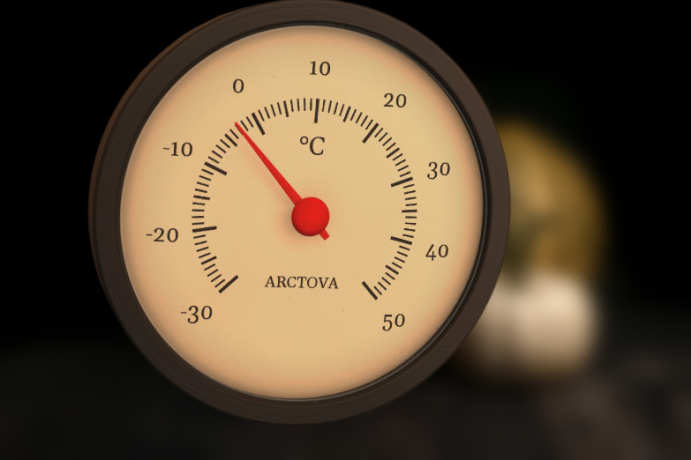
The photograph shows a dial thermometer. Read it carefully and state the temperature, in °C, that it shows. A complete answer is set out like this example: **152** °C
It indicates **-3** °C
